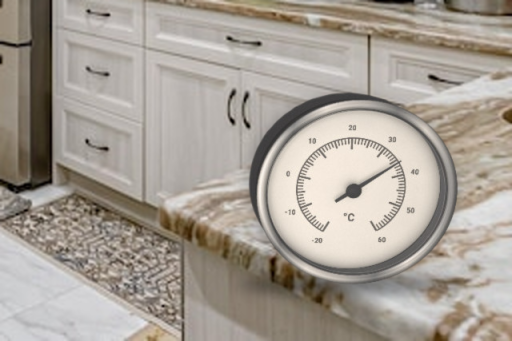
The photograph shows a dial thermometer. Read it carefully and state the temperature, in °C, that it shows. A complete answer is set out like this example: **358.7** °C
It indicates **35** °C
